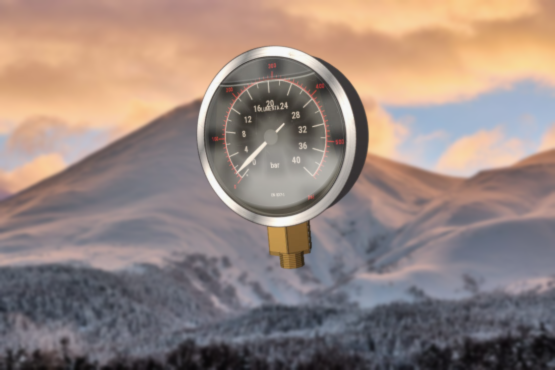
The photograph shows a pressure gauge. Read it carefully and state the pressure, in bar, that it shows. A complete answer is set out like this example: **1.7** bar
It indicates **1** bar
